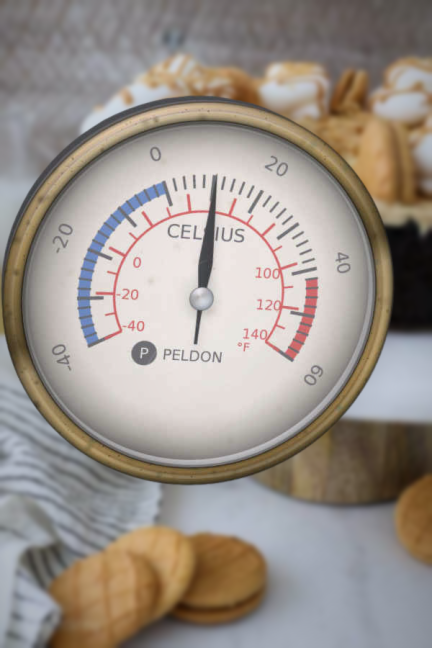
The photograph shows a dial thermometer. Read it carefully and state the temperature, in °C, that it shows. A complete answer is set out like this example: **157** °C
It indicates **10** °C
